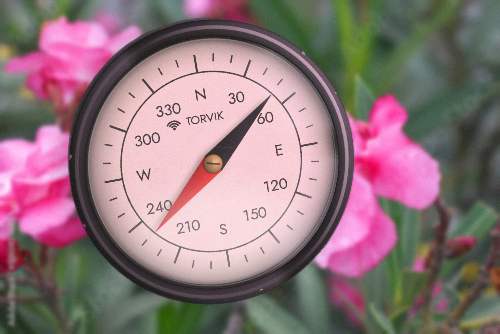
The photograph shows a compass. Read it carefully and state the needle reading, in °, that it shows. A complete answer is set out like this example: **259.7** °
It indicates **230** °
